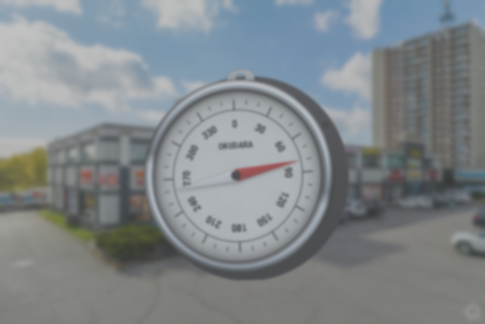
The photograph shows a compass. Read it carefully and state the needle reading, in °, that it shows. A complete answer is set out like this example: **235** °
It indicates **80** °
